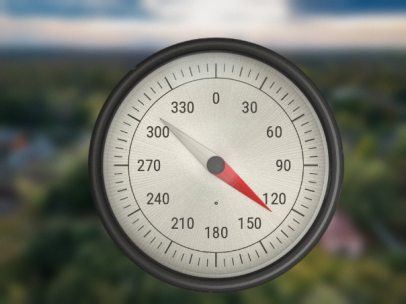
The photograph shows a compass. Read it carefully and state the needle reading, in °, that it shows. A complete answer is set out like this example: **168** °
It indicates **130** °
